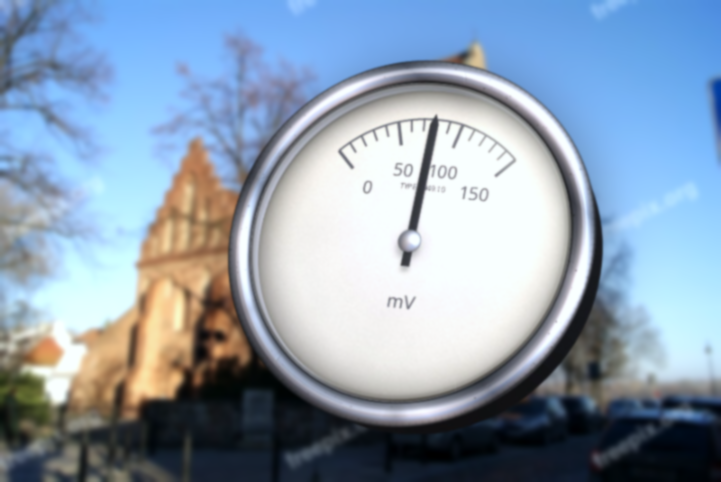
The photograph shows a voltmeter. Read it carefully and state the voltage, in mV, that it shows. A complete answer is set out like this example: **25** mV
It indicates **80** mV
